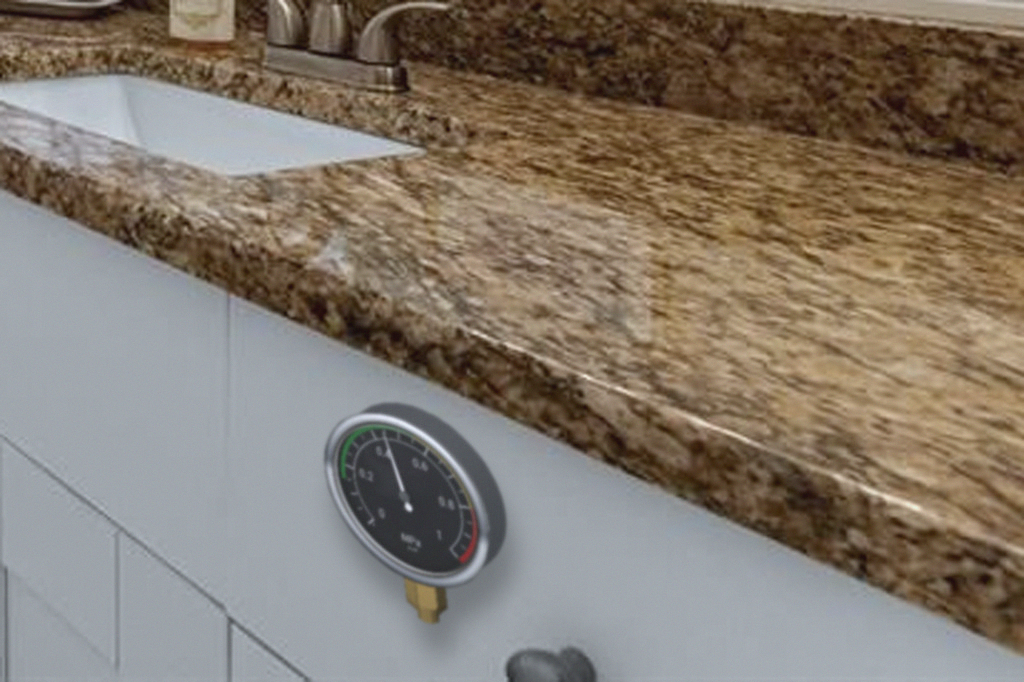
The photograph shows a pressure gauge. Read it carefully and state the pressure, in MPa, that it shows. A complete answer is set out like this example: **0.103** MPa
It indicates **0.45** MPa
